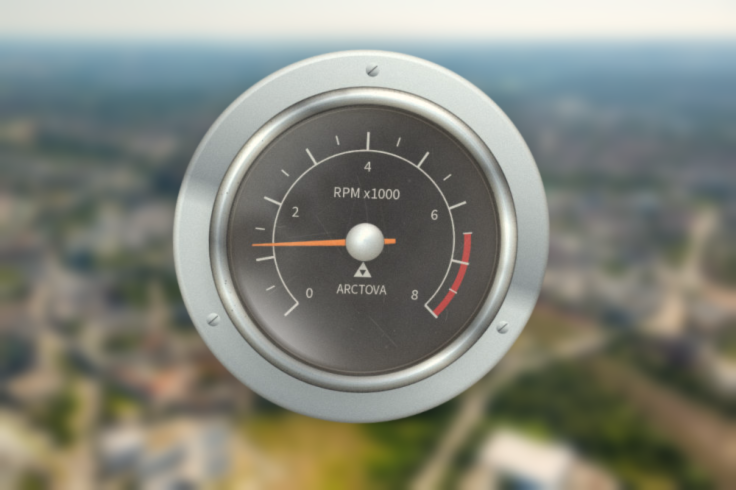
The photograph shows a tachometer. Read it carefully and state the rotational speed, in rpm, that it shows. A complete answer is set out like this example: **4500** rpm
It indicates **1250** rpm
